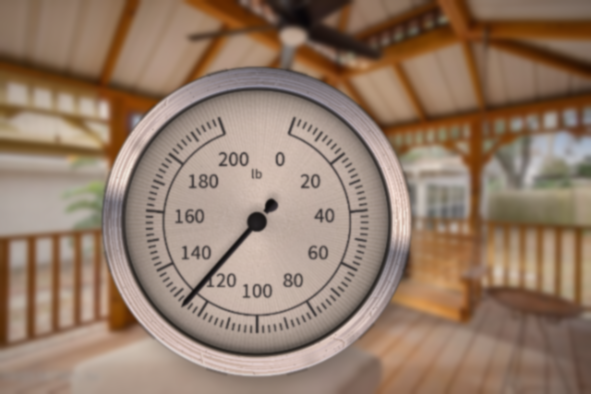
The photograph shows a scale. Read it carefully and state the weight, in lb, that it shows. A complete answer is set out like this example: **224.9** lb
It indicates **126** lb
